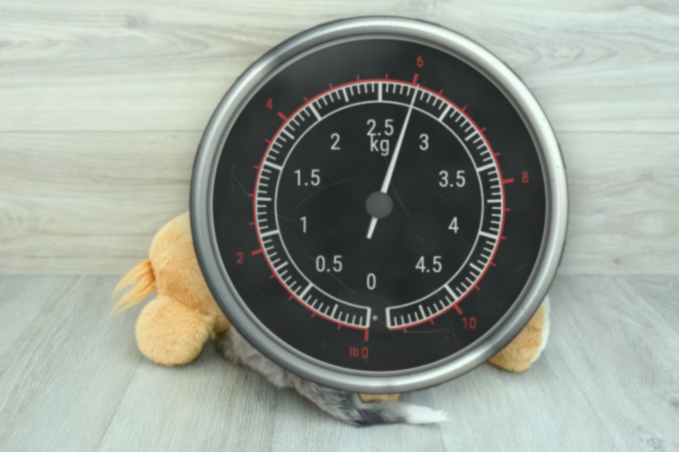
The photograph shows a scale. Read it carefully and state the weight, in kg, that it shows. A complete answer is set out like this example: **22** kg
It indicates **2.75** kg
